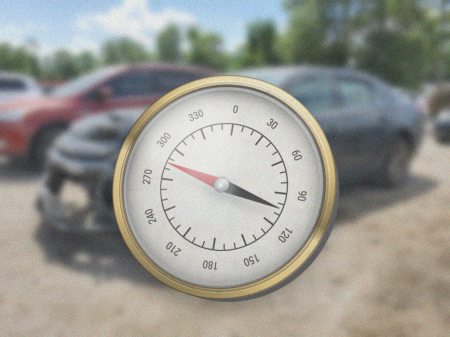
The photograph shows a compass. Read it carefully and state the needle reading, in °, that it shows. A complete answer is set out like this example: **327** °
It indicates **285** °
